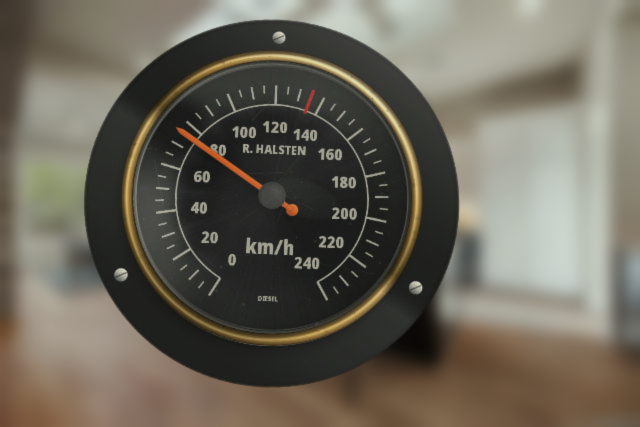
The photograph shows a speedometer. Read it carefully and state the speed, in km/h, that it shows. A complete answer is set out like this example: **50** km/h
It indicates **75** km/h
